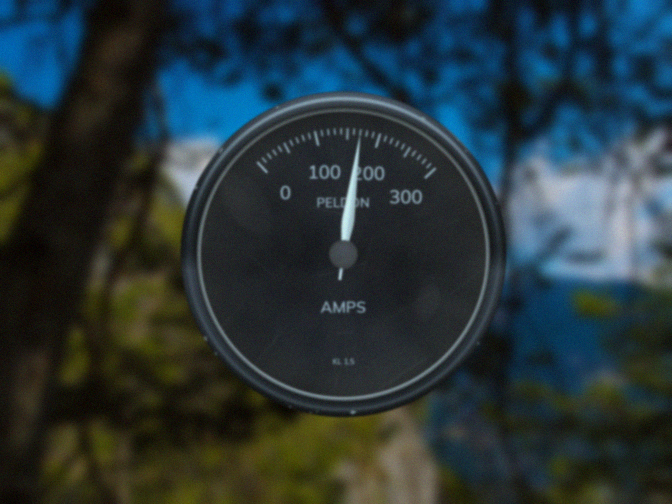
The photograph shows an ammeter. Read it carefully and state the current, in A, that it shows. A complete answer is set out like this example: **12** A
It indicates **170** A
